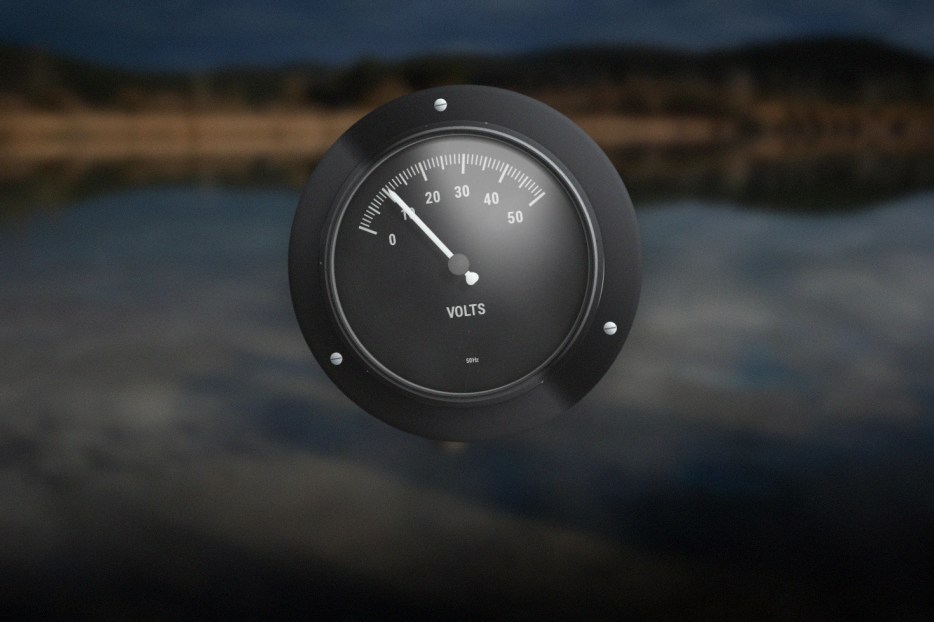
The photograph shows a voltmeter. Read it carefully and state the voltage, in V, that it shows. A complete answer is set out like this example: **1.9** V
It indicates **11** V
